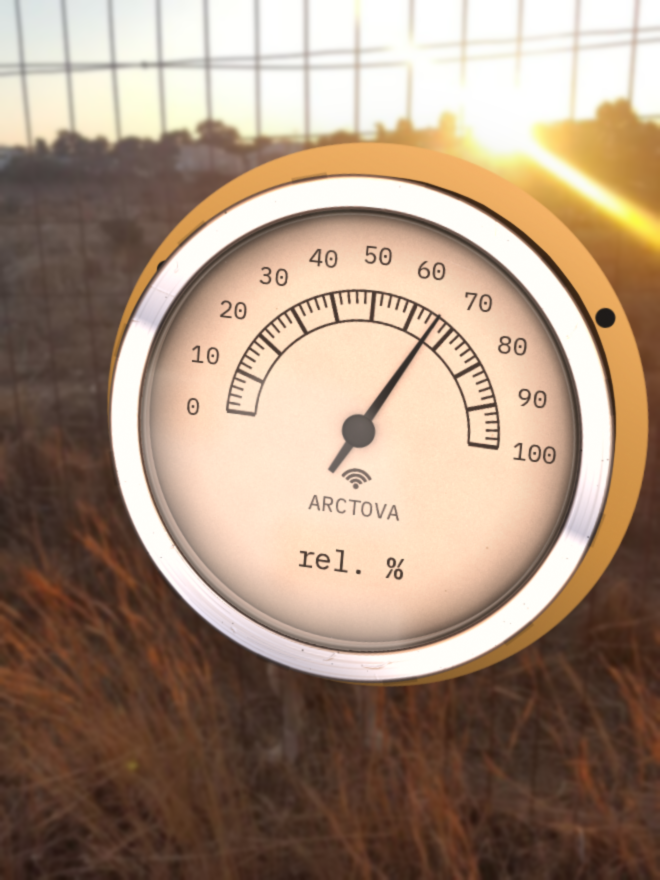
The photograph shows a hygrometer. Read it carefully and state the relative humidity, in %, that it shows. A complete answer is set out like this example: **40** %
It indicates **66** %
